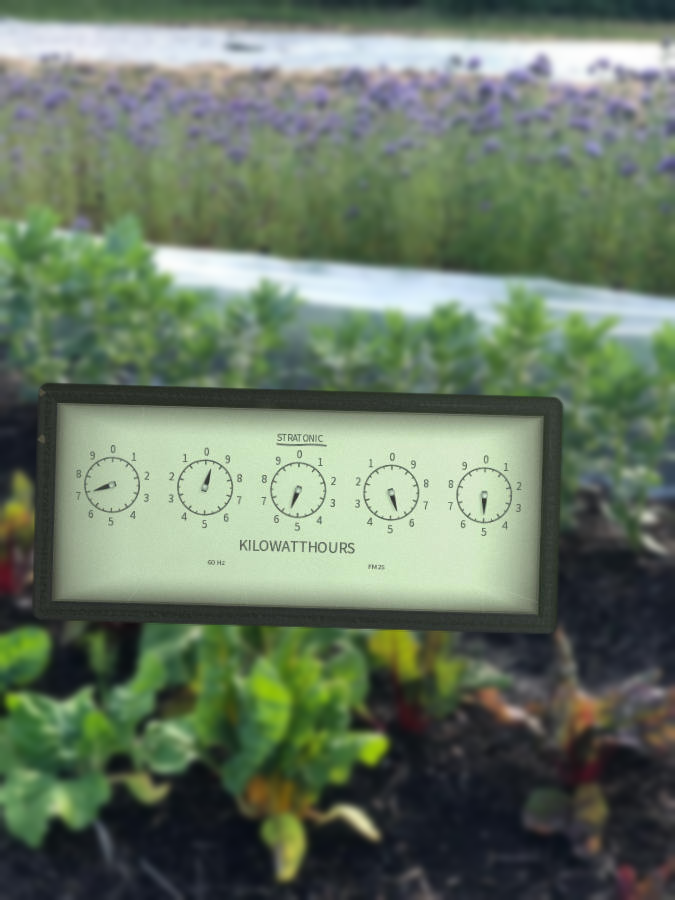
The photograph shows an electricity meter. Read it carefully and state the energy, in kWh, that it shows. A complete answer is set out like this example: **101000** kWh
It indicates **69555** kWh
